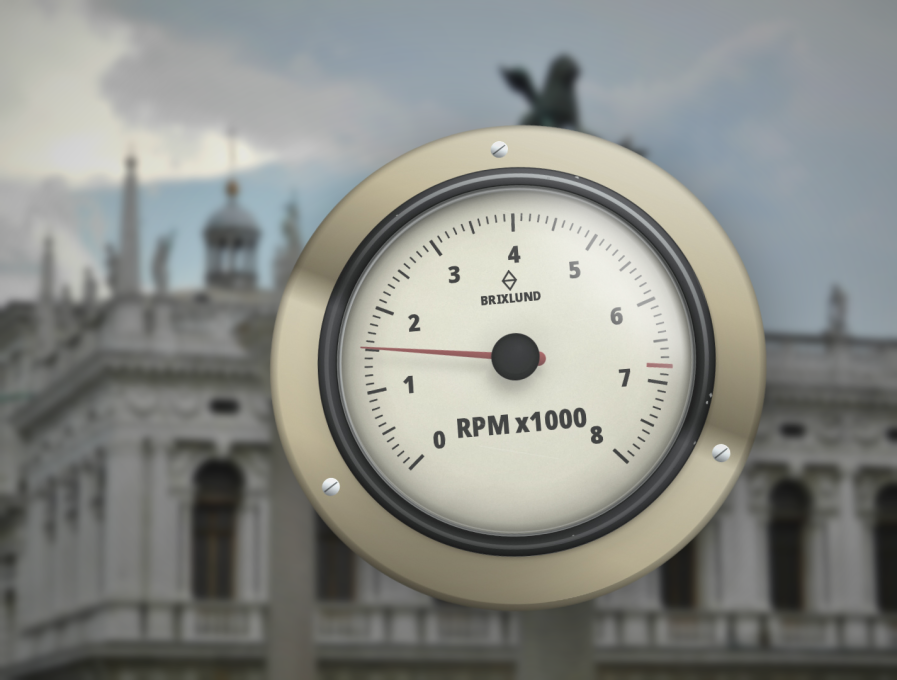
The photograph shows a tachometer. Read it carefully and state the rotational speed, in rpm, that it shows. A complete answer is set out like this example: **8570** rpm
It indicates **1500** rpm
